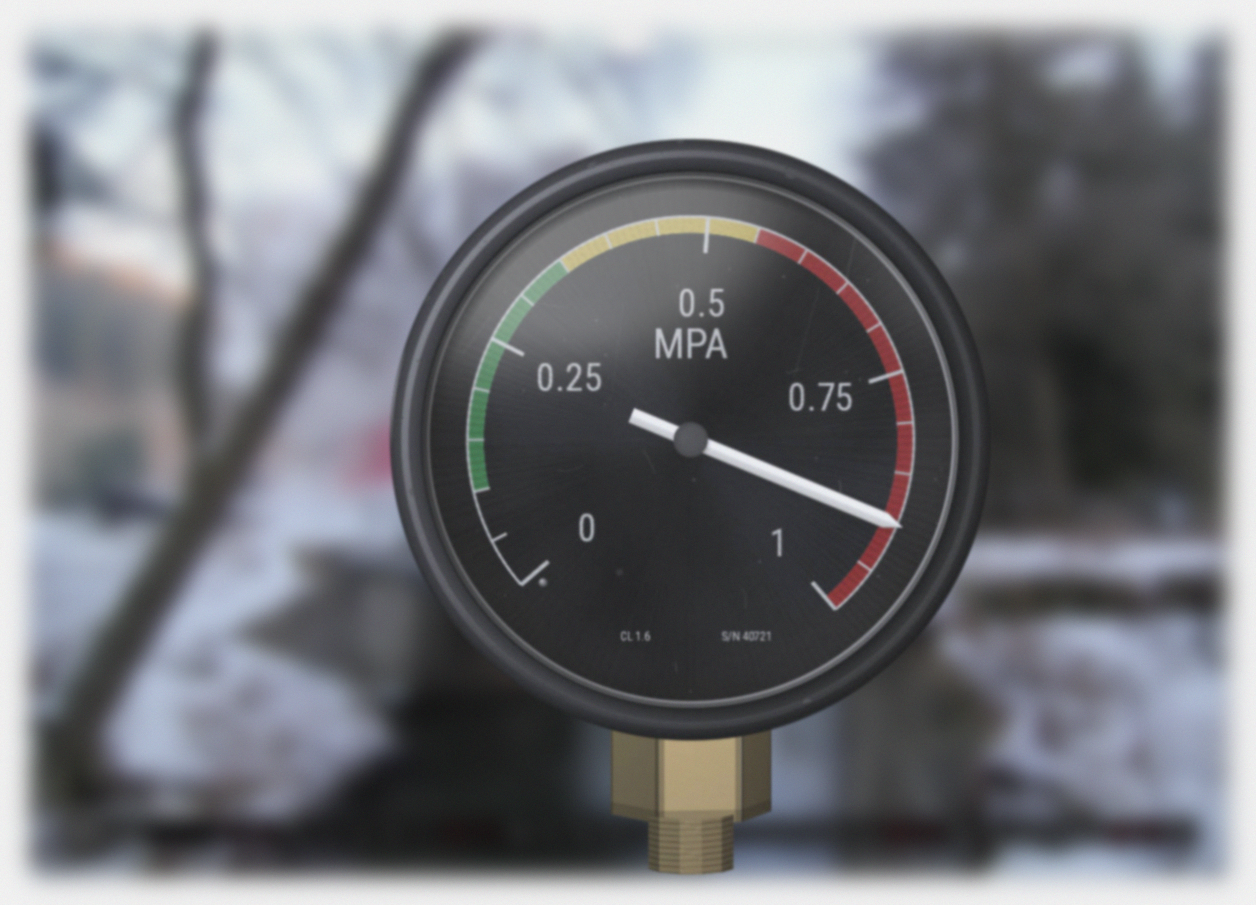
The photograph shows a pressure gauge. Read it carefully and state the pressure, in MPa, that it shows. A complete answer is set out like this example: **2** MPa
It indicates **0.9** MPa
